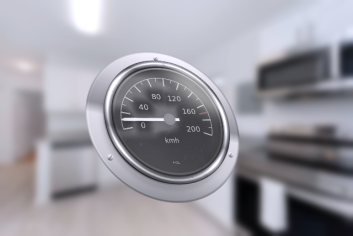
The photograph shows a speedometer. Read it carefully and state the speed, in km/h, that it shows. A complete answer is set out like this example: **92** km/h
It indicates **10** km/h
